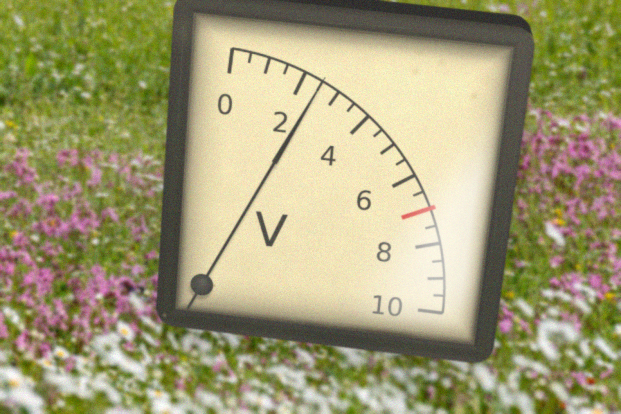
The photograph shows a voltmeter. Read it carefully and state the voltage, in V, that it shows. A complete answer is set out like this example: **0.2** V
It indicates **2.5** V
